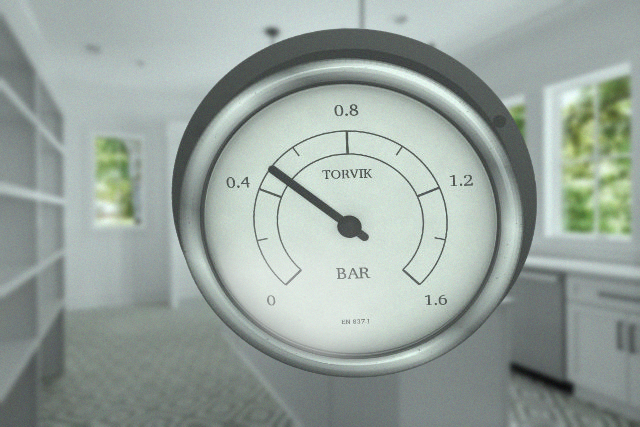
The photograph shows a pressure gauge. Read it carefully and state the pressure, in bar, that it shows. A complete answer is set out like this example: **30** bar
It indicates **0.5** bar
